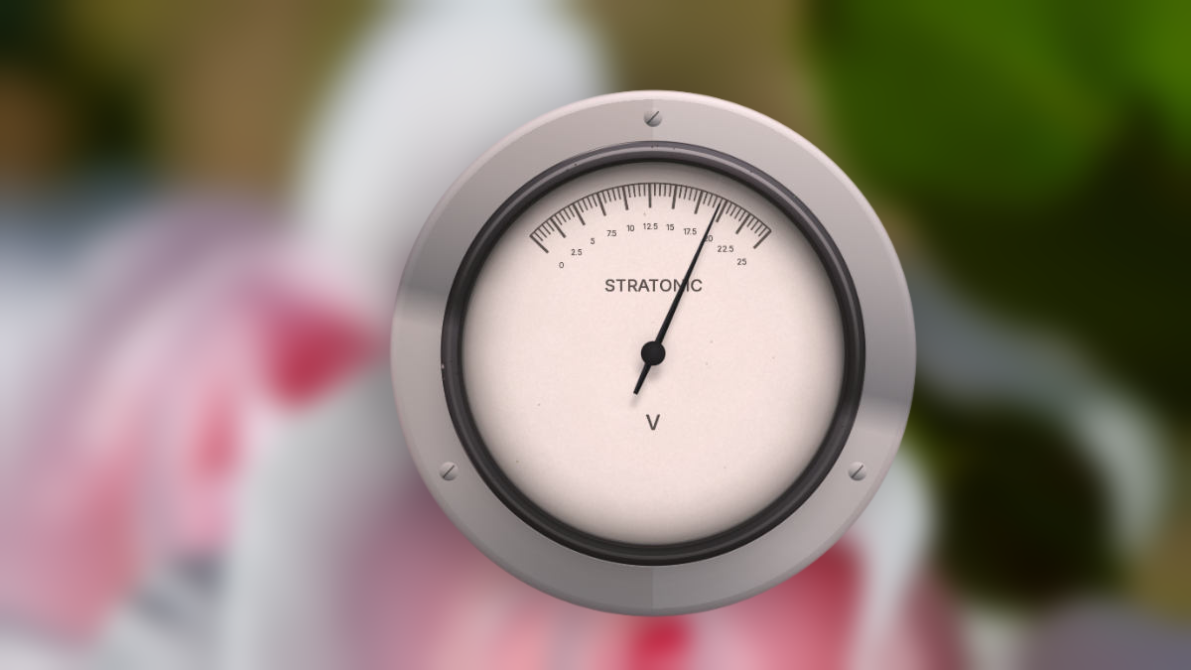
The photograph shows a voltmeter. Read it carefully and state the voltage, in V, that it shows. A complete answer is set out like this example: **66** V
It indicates **19.5** V
